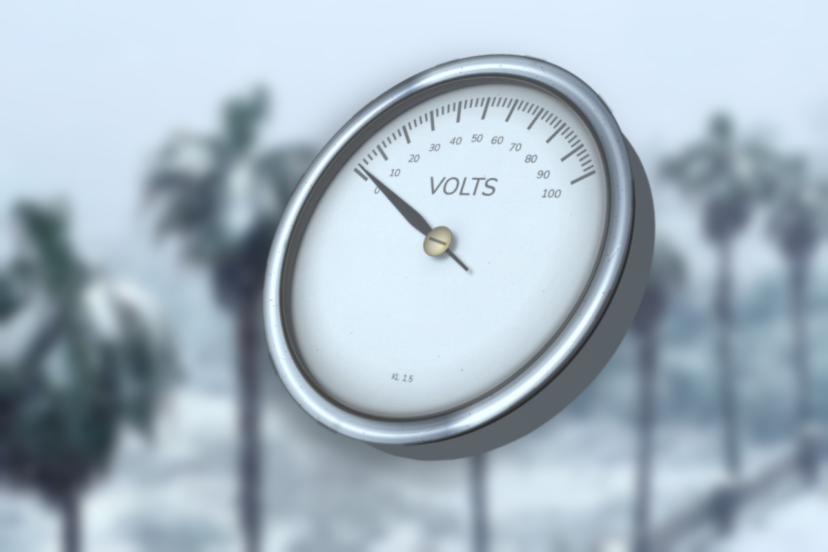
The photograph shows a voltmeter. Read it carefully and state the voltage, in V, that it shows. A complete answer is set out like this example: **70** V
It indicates **2** V
